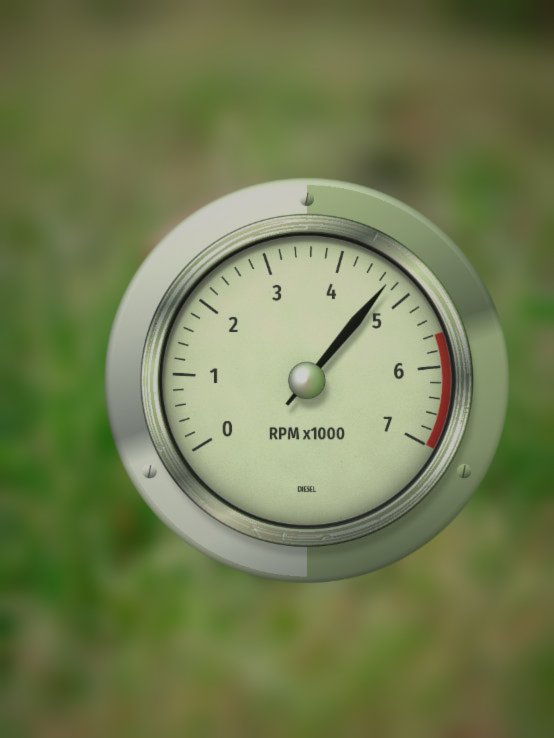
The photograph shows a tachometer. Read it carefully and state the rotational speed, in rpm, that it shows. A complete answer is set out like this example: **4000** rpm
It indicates **4700** rpm
